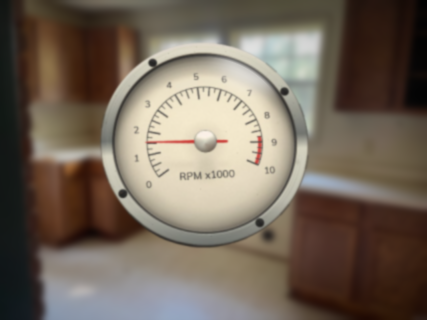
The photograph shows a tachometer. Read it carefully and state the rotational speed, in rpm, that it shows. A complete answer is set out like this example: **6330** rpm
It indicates **1500** rpm
